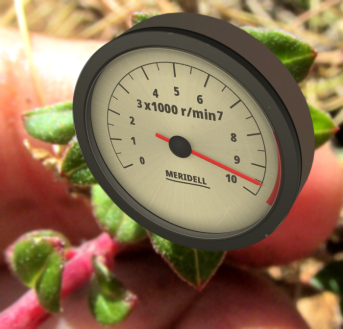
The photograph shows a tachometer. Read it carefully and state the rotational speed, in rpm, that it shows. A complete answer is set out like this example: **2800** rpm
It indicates **9500** rpm
